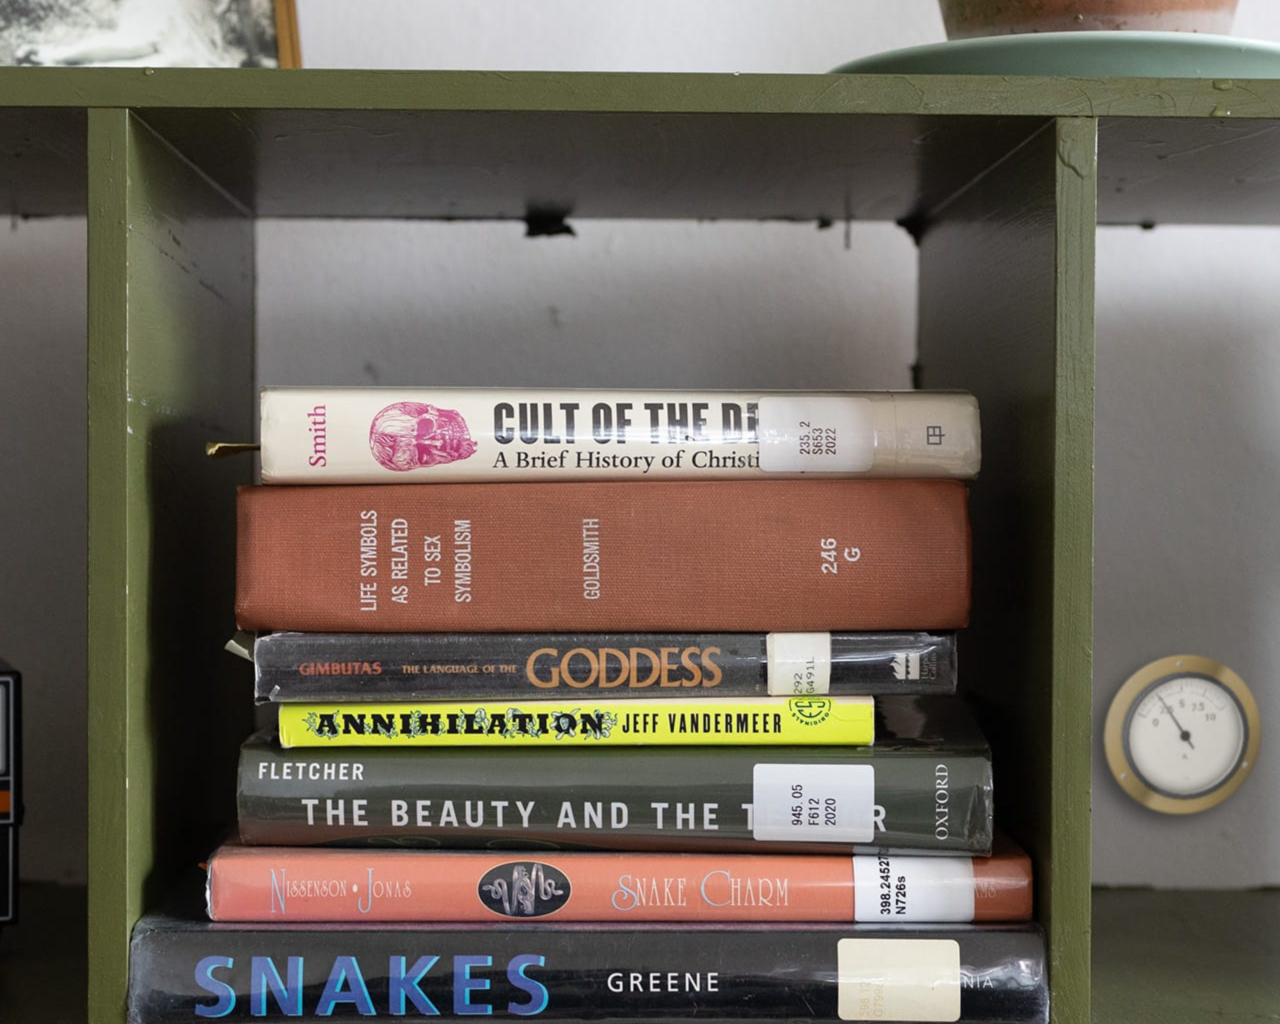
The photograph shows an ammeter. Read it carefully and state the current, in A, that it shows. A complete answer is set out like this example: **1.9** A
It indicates **2.5** A
